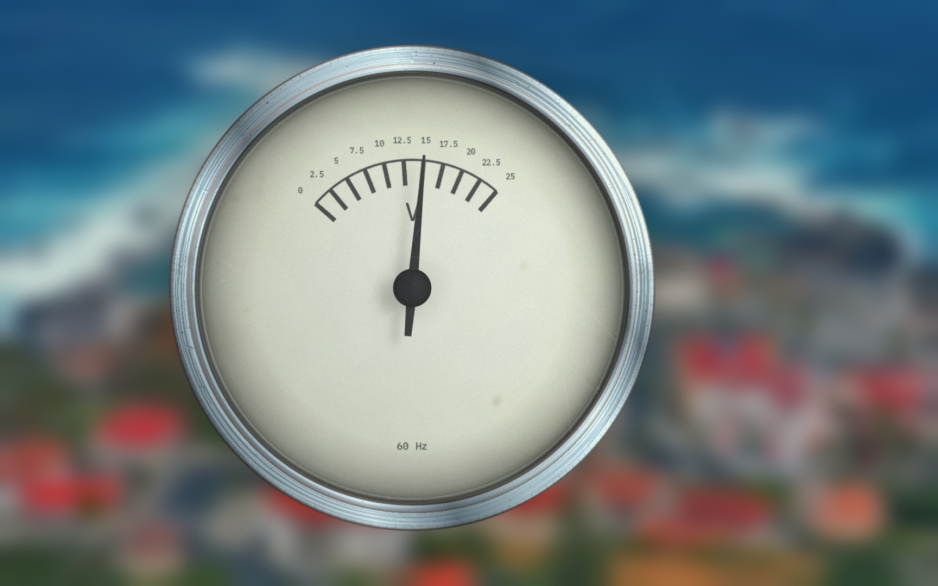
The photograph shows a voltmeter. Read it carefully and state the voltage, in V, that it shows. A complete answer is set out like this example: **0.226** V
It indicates **15** V
